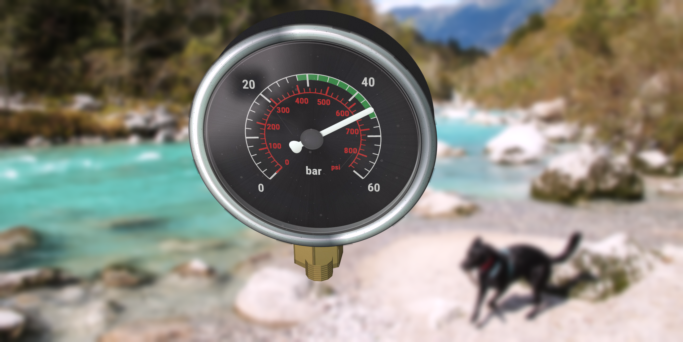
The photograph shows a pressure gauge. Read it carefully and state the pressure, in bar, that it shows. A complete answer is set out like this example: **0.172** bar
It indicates **44** bar
